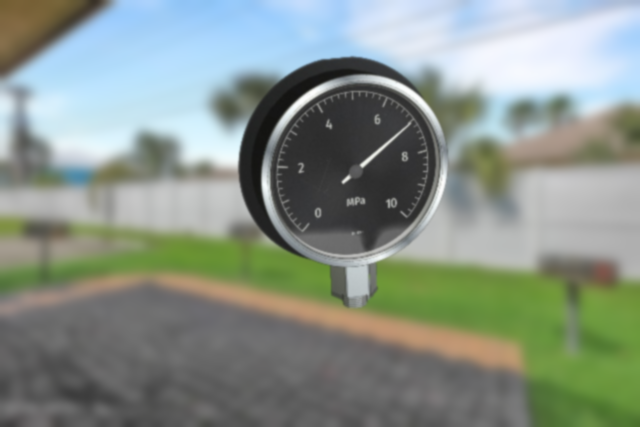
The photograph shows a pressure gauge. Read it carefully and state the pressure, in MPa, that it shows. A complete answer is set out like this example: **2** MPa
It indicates **7** MPa
